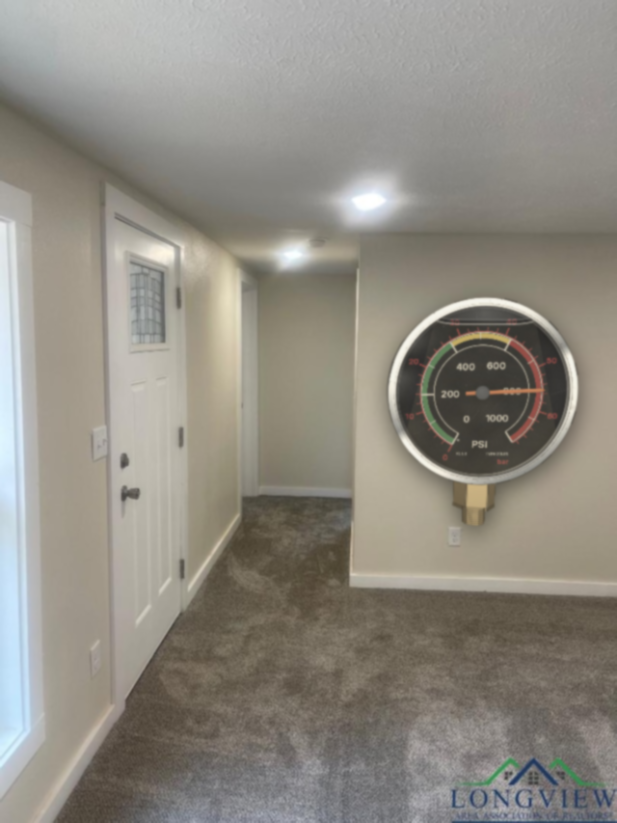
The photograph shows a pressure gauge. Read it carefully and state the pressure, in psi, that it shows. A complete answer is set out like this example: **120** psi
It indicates **800** psi
